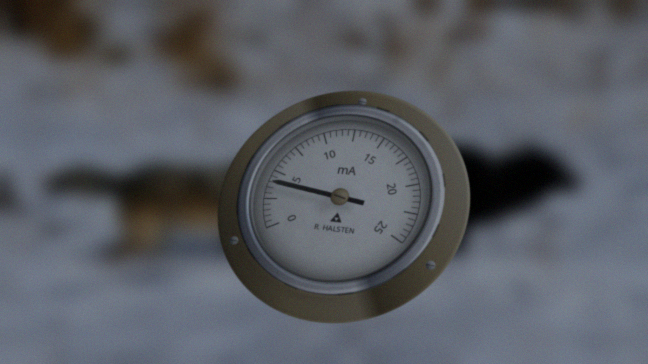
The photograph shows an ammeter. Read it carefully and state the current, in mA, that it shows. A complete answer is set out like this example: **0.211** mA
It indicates **4** mA
